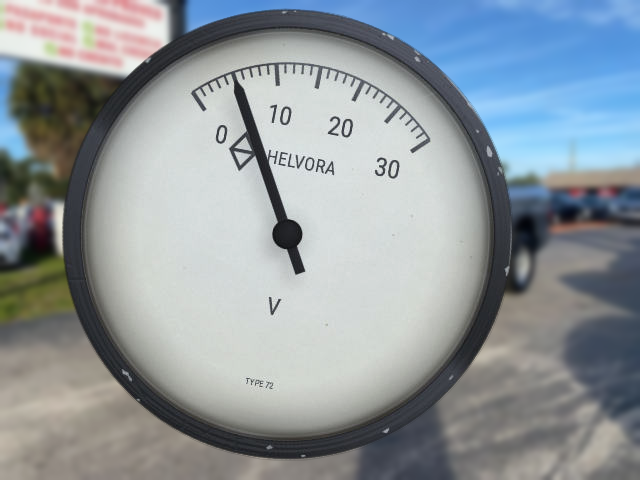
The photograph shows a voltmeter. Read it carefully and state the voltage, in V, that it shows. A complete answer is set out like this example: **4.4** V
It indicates **5** V
